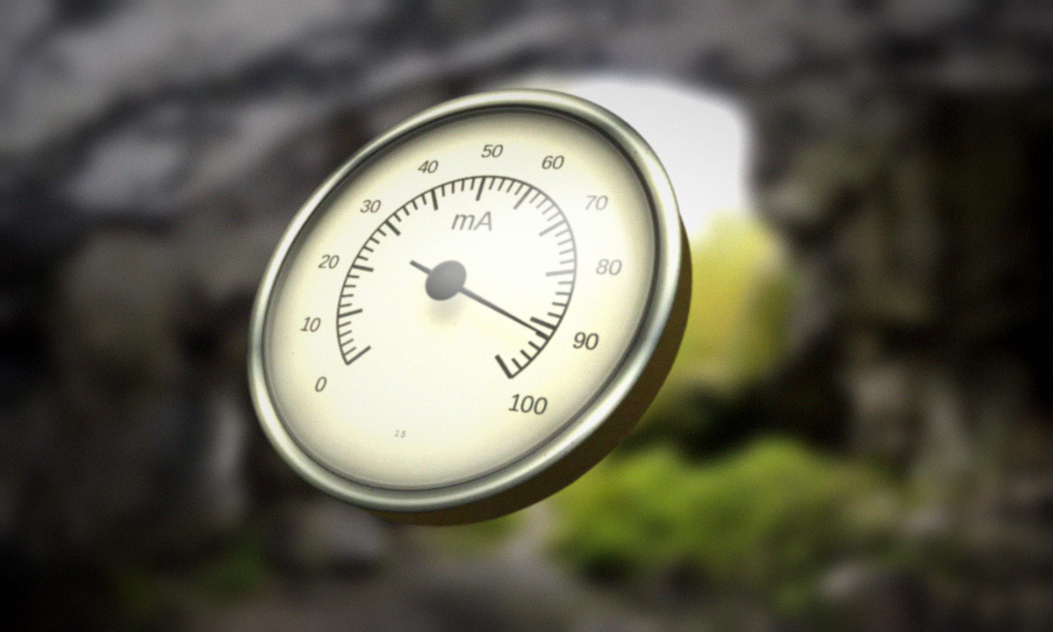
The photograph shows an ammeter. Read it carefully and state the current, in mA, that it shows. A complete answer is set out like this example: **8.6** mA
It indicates **92** mA
